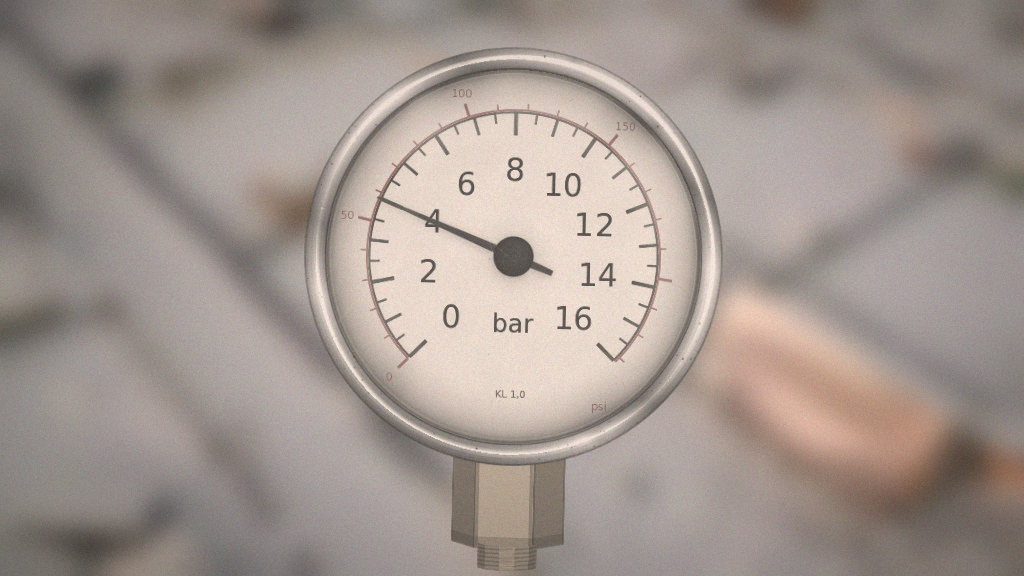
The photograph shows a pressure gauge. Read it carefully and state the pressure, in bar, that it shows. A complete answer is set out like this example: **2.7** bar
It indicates **4** bar
